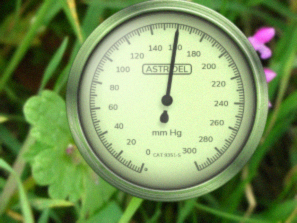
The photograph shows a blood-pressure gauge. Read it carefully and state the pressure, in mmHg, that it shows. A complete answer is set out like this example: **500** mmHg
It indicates **160** mmHg
